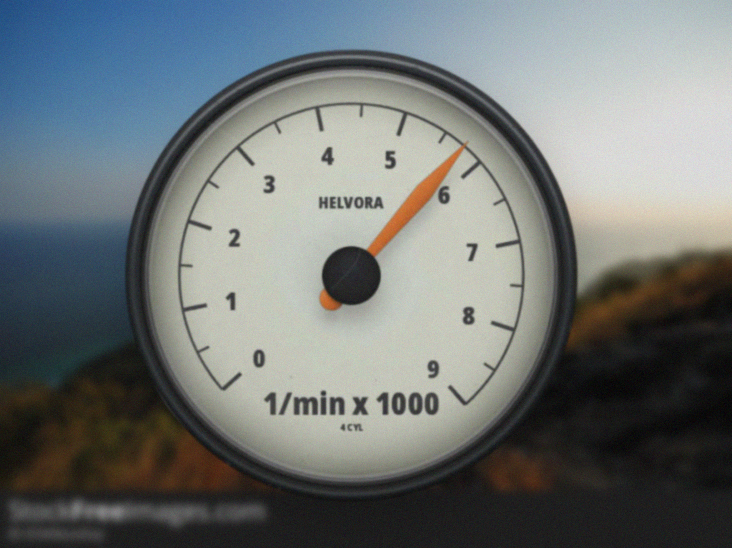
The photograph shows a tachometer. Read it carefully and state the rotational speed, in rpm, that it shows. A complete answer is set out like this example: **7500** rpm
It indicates **5750** rpm
